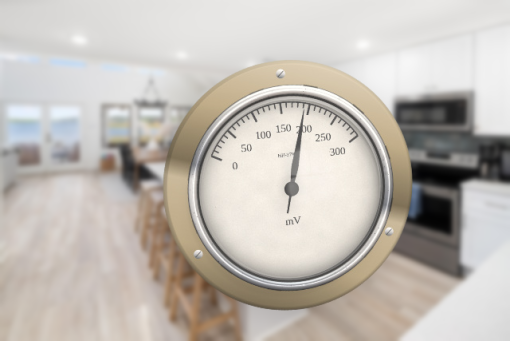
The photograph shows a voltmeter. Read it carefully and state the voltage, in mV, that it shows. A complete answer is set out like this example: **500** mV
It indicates **190** mV
